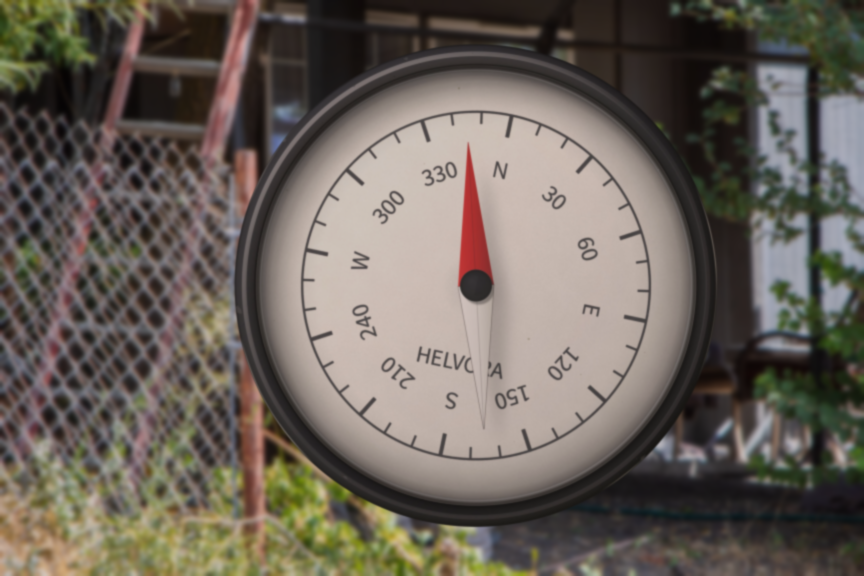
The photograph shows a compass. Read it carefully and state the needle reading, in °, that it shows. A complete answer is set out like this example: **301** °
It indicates **345** °
